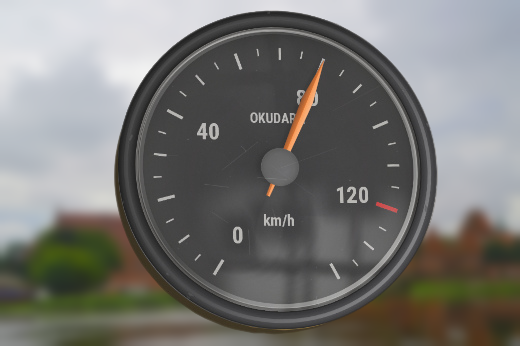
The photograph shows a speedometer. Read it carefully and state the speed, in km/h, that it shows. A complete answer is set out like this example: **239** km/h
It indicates **80** km/h
